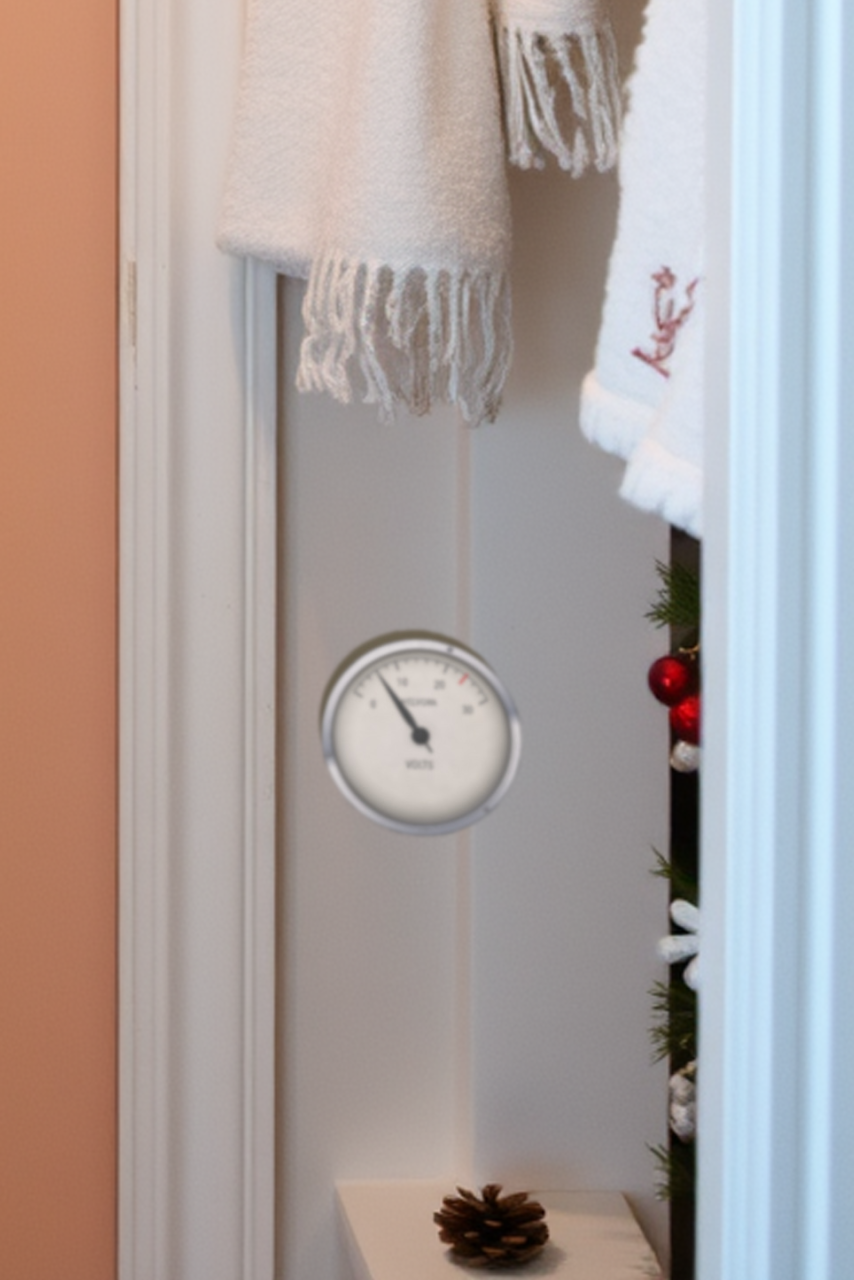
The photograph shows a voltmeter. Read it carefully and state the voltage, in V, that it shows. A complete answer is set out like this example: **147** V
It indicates **6** V
